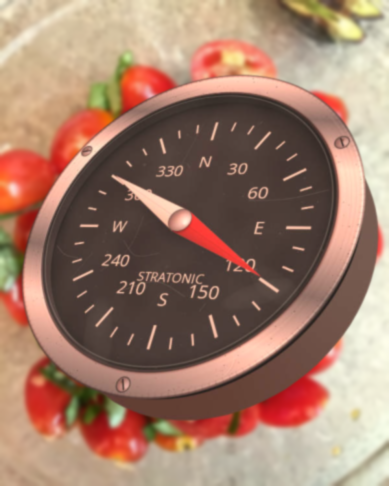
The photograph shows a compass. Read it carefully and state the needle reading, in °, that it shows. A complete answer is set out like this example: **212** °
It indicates **120** °
